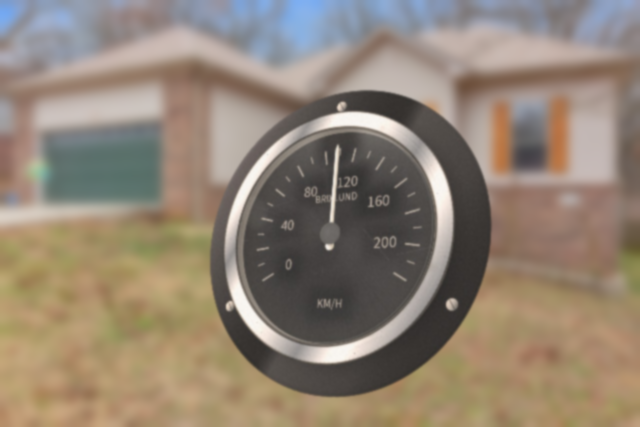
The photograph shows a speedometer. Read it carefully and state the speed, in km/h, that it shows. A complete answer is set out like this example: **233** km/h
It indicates **110** km/h
